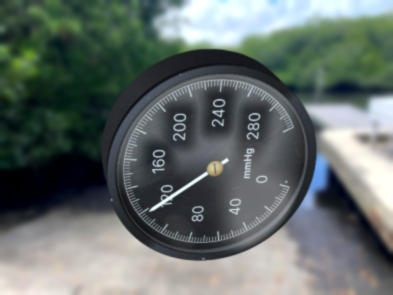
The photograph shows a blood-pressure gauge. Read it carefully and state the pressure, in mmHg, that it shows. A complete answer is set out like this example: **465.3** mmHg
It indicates **120** mmHg
